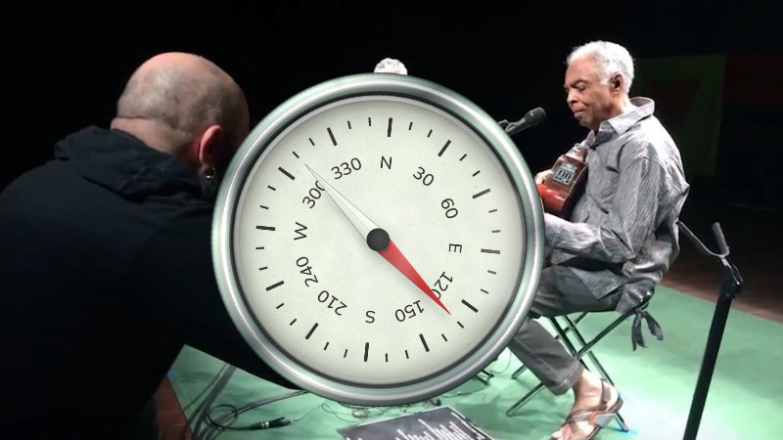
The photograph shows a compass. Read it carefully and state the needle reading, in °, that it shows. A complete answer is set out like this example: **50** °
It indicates **130** °
